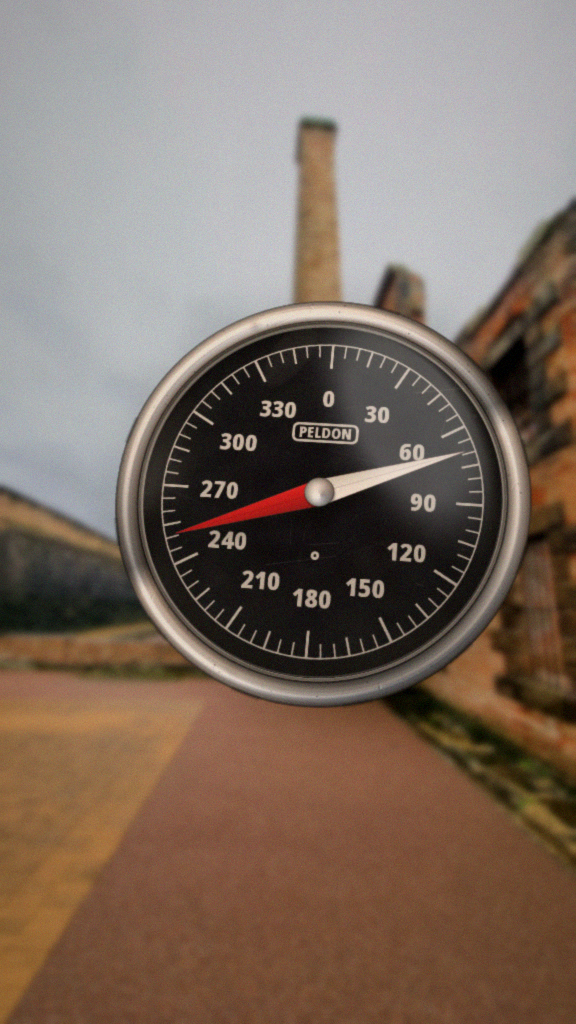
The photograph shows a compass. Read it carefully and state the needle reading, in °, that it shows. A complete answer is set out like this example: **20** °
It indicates **250** °
